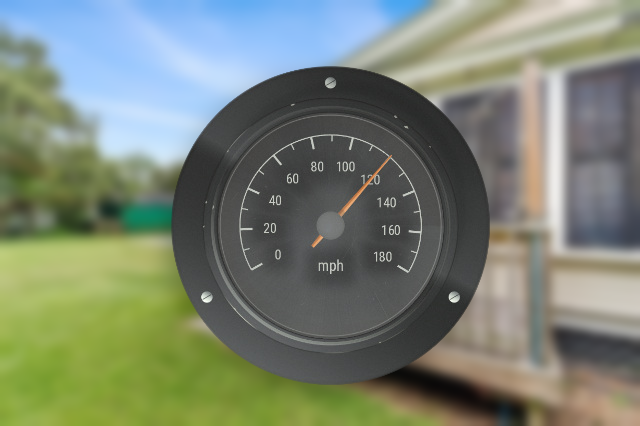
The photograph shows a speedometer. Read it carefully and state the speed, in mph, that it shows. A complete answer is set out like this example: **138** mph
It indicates **120** mph
